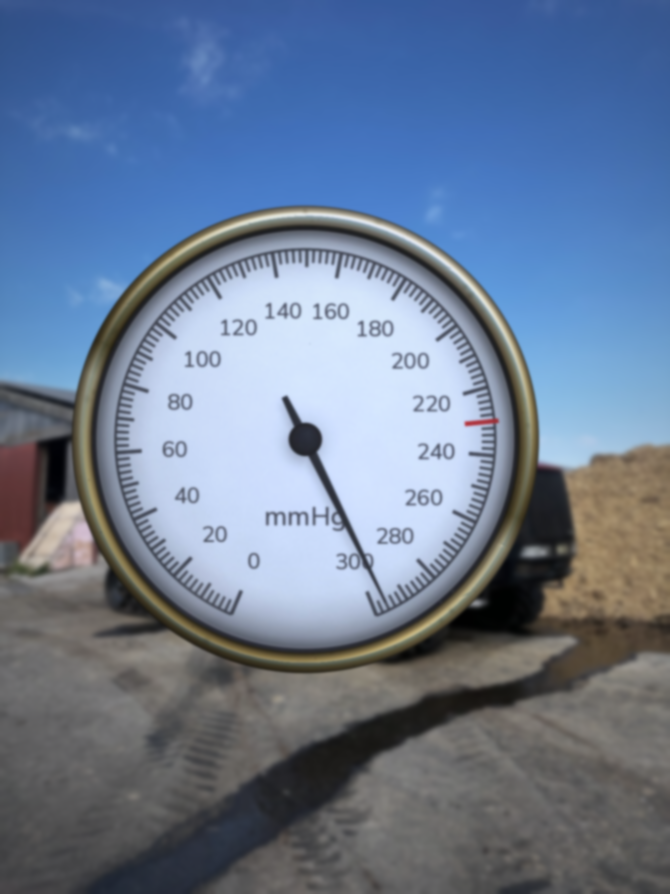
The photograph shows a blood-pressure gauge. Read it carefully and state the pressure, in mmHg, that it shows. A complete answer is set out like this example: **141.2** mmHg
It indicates **296** mmHg
